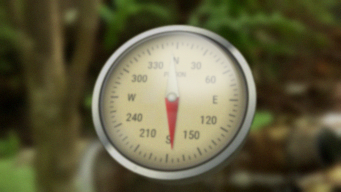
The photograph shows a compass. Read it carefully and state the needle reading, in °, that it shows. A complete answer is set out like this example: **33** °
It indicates **175** °
